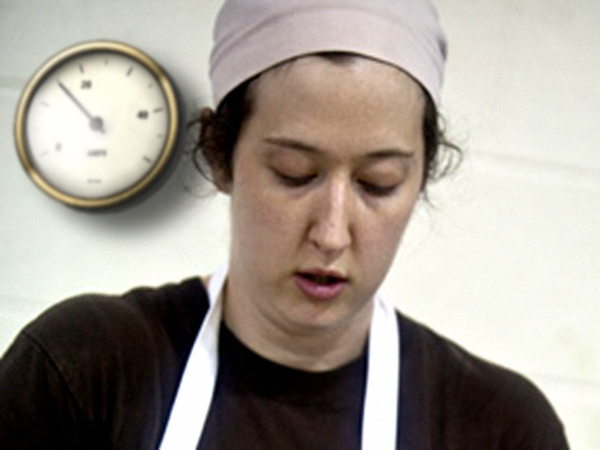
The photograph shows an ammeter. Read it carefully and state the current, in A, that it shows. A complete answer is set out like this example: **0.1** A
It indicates **15** A
